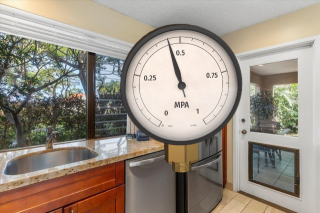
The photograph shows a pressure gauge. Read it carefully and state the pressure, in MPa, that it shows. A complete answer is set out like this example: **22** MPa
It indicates **0.45** MPa
